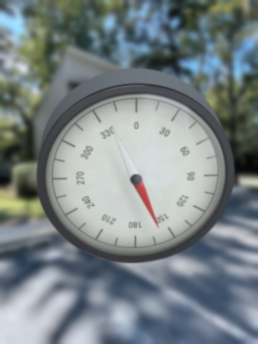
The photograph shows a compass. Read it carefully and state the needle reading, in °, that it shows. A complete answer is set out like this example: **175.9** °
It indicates **157.5** °
